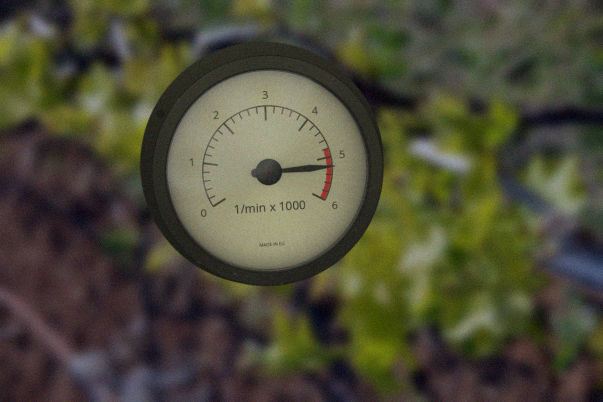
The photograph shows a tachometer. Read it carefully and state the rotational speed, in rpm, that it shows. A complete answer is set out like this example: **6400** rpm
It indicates **5200** rpm
